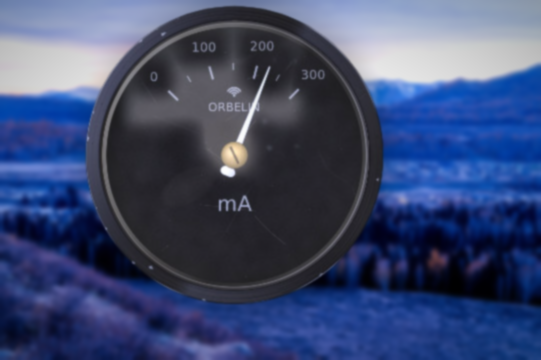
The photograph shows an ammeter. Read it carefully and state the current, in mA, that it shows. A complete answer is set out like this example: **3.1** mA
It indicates **225** mA
